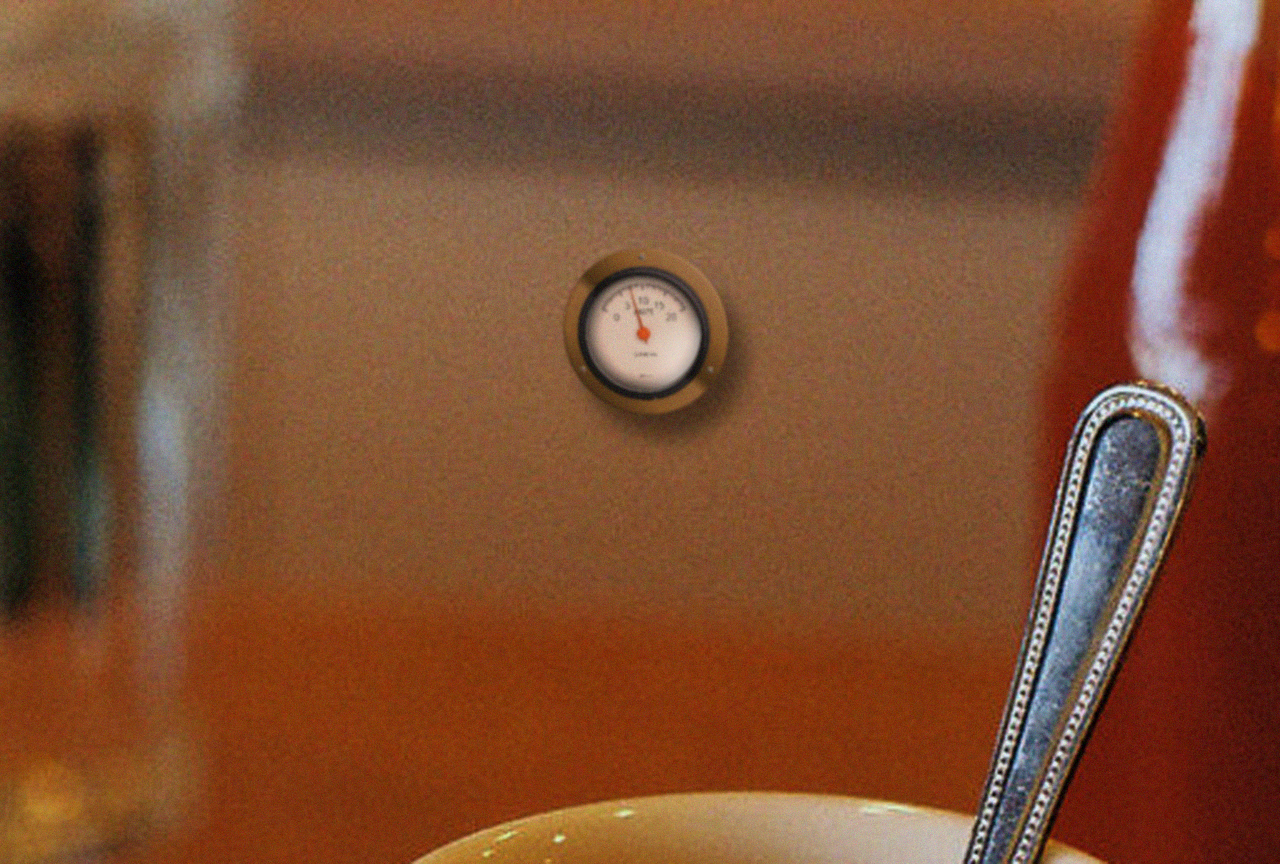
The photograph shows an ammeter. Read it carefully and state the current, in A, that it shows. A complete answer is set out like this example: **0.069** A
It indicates **7.5** A
